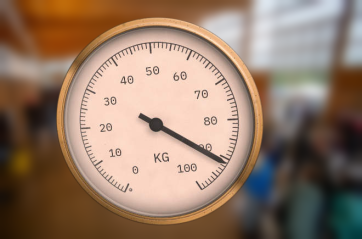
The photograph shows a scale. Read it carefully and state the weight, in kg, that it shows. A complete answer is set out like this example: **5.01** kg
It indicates **91** kg
